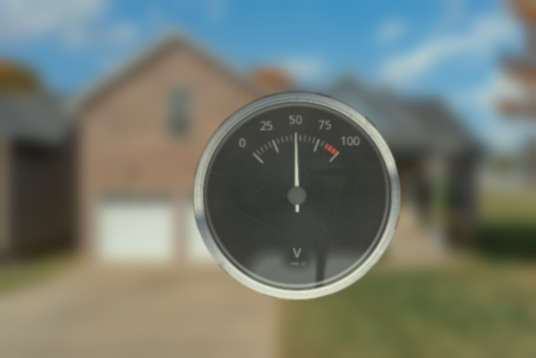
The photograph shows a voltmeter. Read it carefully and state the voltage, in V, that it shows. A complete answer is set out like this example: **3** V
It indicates **50** V
